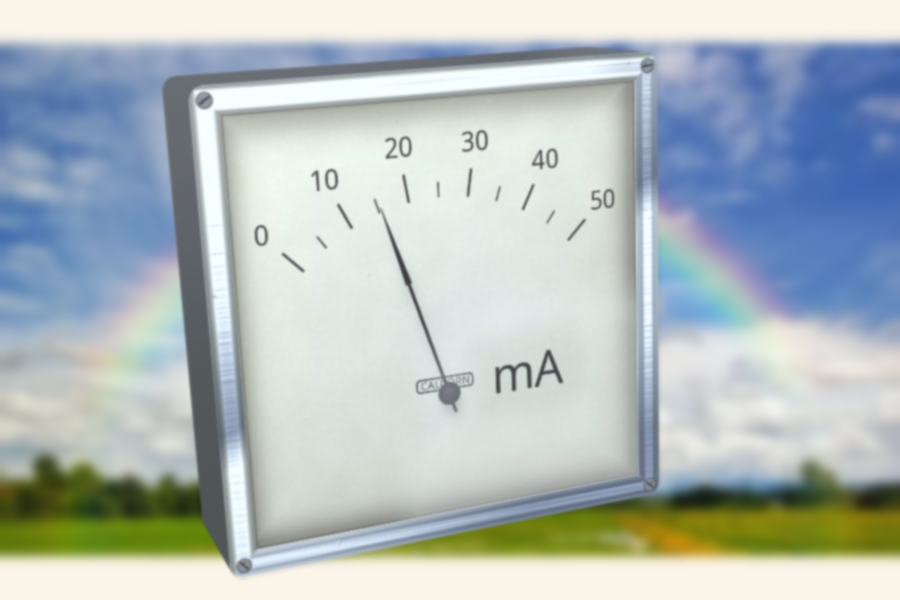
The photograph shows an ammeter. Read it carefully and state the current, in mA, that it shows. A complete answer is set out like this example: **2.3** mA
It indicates **15** mA
